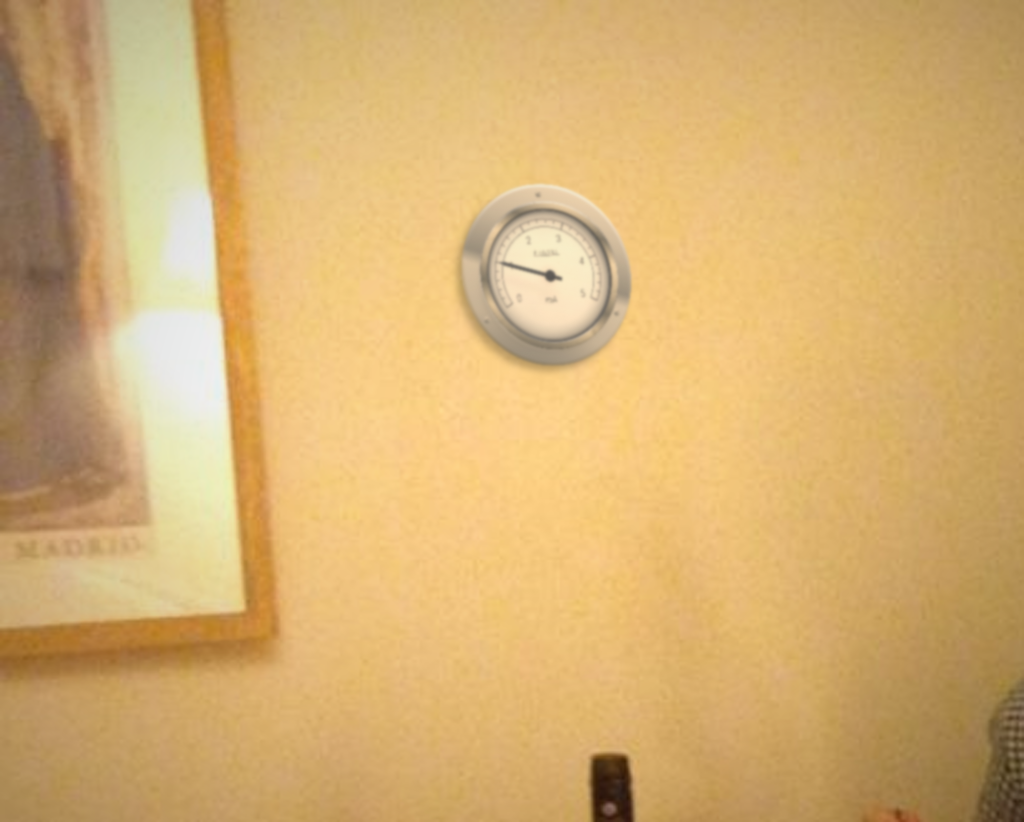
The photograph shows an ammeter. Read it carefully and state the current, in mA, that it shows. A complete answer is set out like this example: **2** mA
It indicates **1** mA
